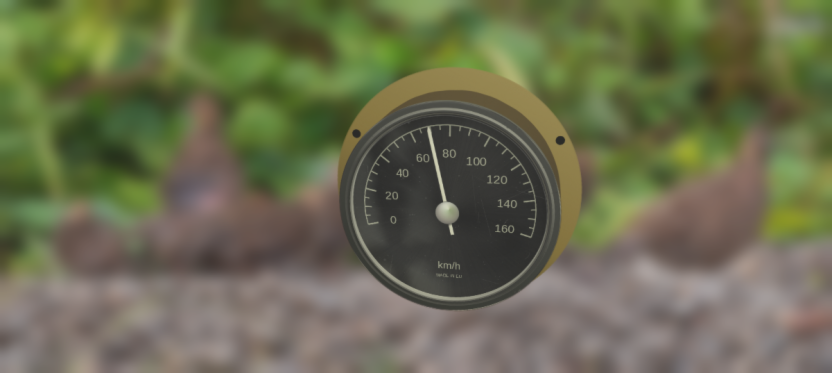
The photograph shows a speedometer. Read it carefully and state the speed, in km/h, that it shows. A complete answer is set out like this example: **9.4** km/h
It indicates **70** km/h
